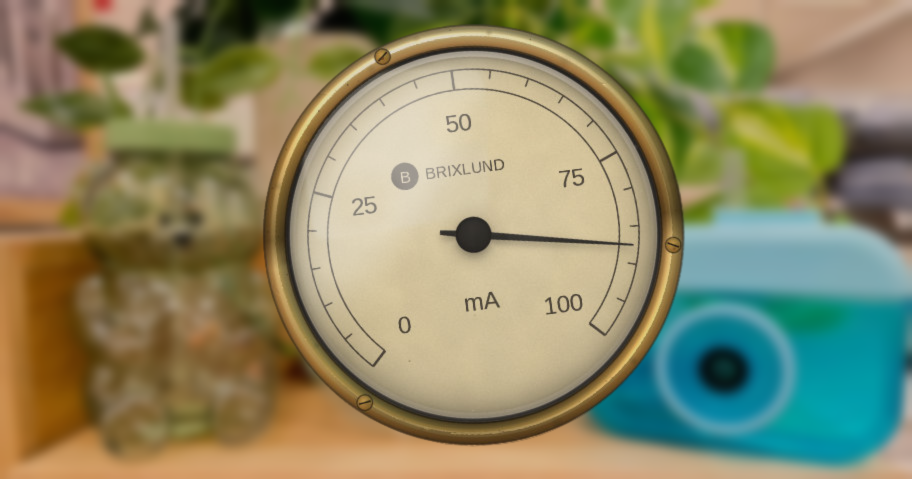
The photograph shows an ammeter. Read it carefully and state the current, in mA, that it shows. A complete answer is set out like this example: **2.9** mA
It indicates **87.5** mA
